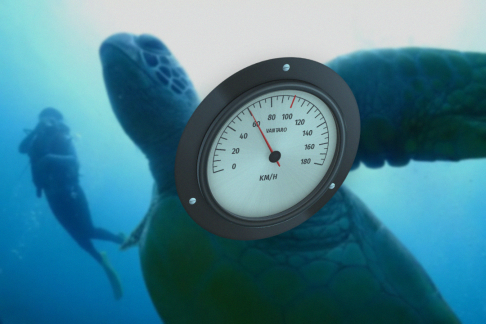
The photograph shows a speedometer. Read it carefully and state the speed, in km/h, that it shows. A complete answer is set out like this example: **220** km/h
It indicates **60** km/h
